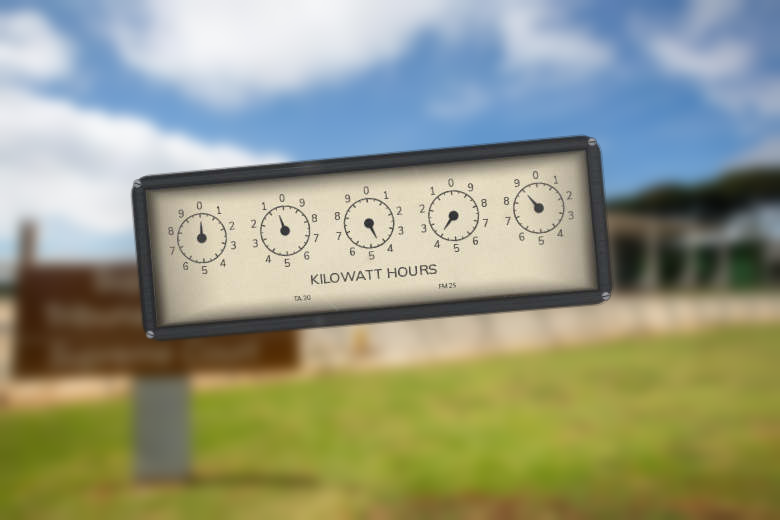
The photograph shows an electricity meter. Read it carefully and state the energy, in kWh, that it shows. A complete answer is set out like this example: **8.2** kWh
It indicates **439** kWh
